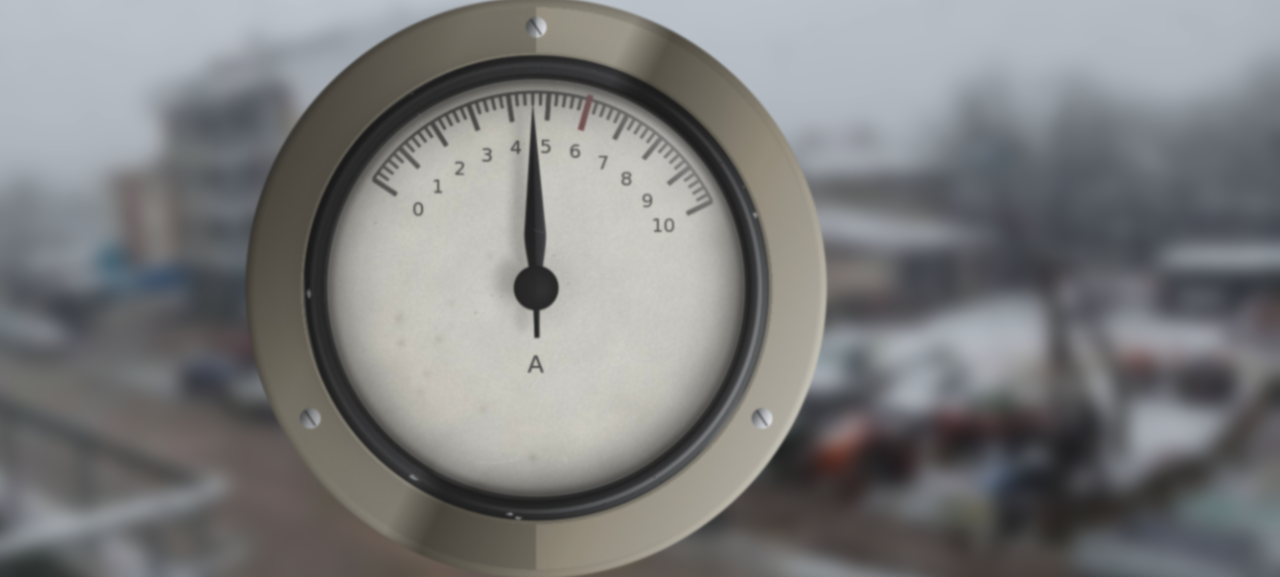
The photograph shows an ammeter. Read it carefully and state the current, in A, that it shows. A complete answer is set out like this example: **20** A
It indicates **4.6** A
